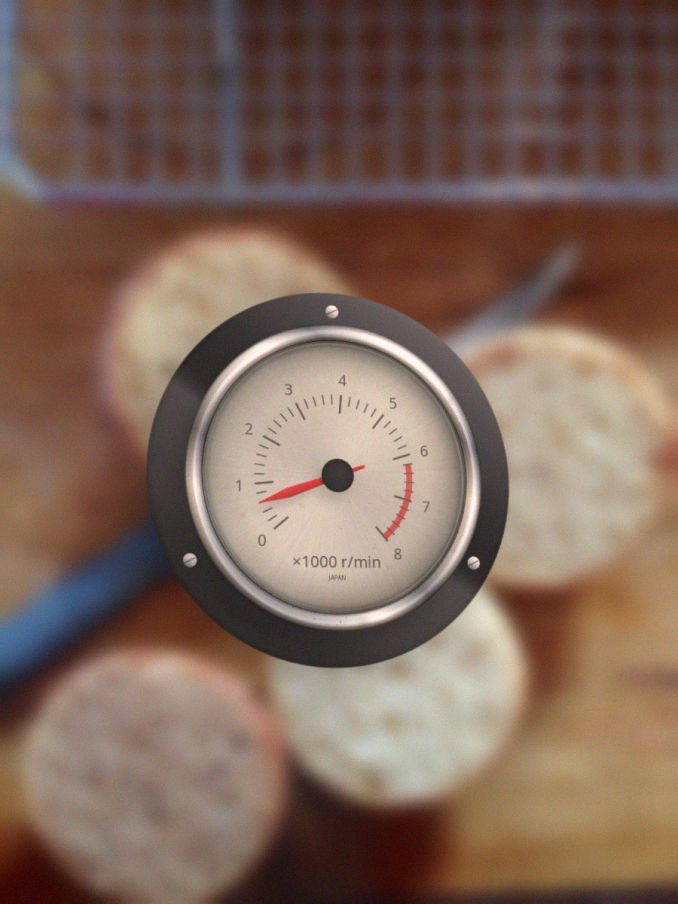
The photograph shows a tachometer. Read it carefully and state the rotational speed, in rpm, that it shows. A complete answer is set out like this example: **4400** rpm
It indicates **600** rpm
